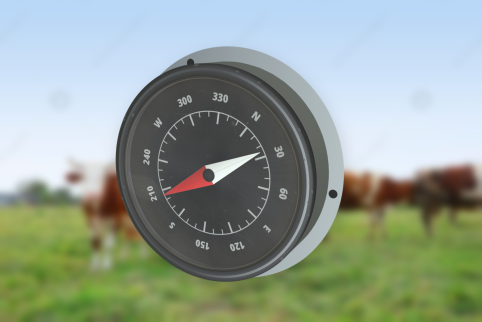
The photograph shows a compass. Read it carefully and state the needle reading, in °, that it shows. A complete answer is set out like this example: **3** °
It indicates **205** °
